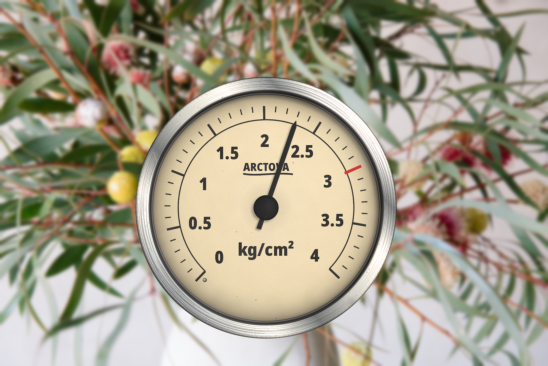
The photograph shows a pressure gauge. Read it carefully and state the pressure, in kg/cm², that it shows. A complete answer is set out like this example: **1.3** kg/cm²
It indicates **2.3** kg/cm²
